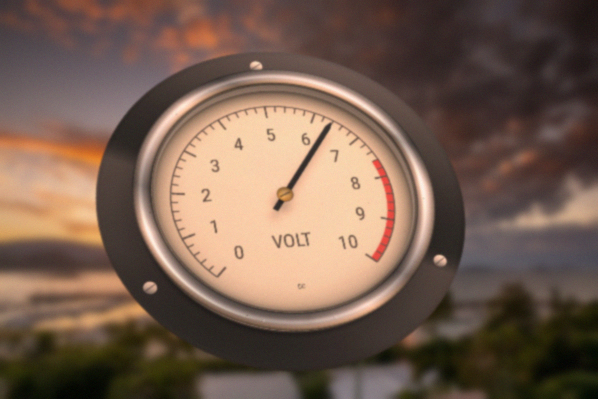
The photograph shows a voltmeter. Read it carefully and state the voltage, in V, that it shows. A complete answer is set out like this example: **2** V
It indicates **6.4** V
